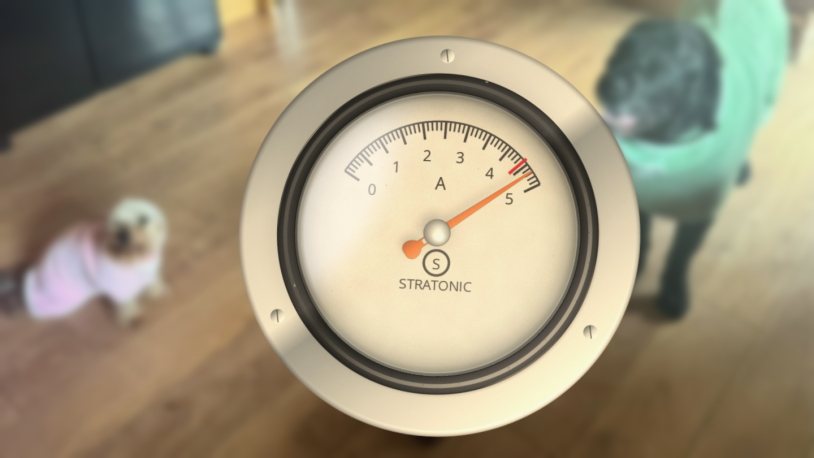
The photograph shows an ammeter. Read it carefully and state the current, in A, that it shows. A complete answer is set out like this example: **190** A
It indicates **4.7** A
